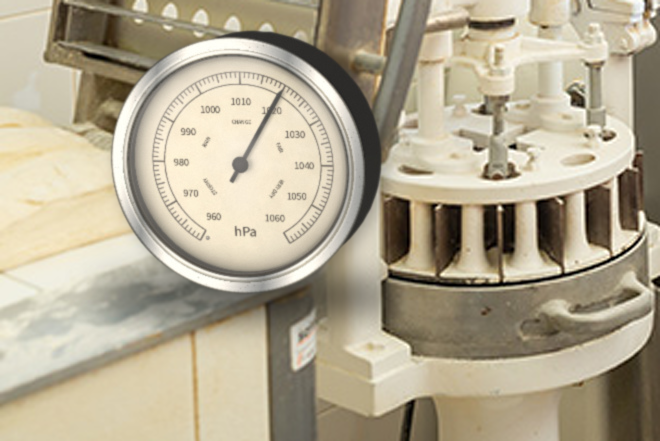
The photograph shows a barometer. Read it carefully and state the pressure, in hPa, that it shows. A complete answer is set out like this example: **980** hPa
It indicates **1020** hPa
